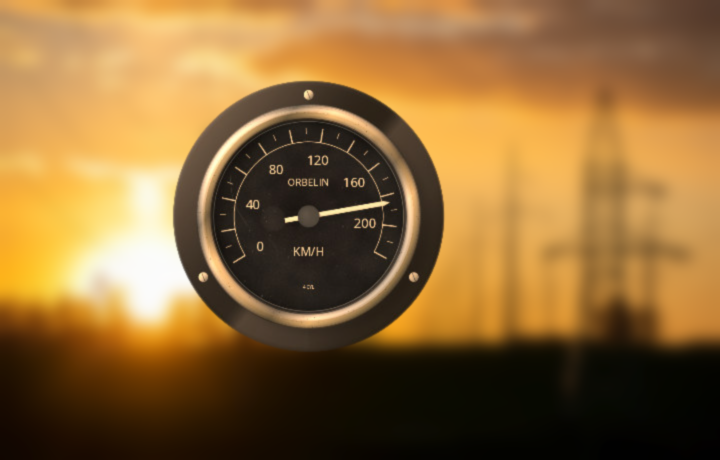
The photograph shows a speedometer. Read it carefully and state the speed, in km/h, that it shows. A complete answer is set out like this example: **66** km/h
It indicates **185** km/h
